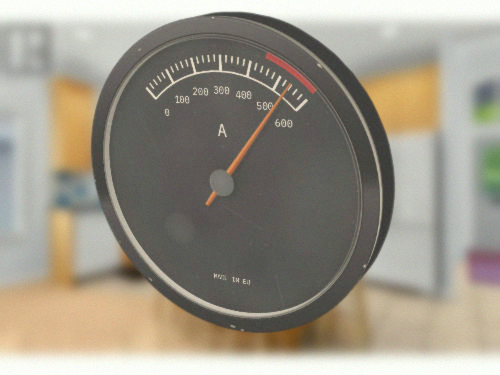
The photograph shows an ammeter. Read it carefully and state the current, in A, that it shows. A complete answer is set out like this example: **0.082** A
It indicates **540** A
